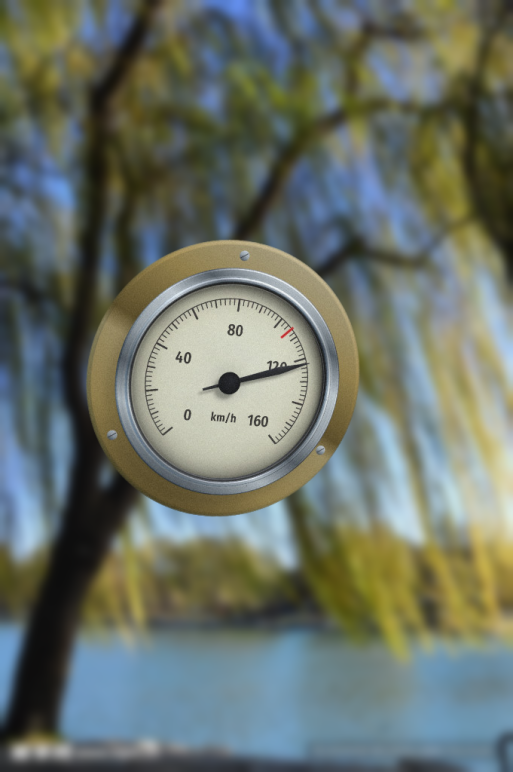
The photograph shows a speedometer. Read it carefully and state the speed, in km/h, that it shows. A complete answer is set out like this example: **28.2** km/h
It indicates **122** km/h
